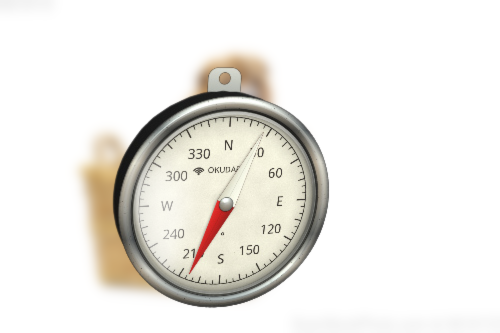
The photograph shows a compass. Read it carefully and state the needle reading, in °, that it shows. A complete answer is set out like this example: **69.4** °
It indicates **205** °
